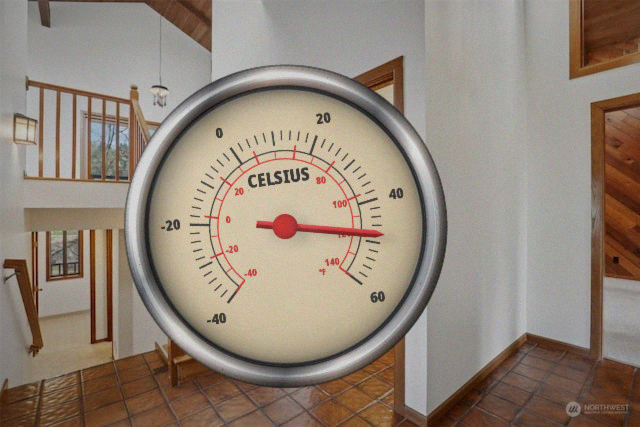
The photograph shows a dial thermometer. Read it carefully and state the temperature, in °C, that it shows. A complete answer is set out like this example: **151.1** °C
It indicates **48** °C
